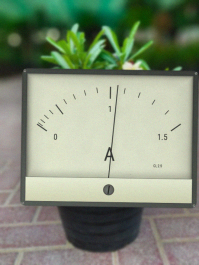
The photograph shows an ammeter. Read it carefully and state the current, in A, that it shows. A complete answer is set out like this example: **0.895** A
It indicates **1.05** A
